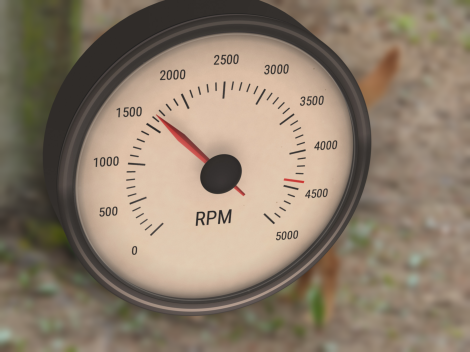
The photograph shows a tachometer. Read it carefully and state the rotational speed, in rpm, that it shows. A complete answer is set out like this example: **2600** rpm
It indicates **1650** rpm
